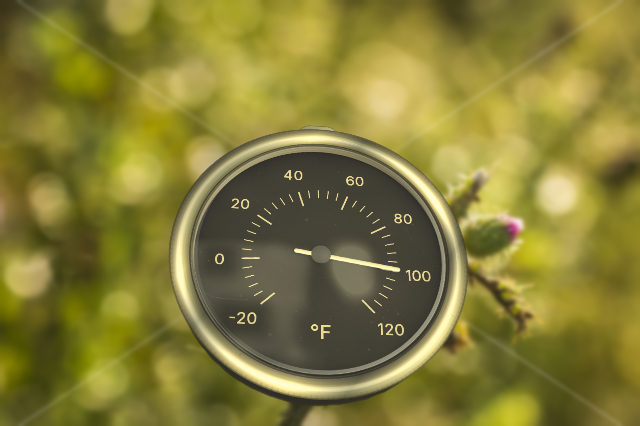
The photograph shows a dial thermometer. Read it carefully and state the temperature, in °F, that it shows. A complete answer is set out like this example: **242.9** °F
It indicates **100** °F
